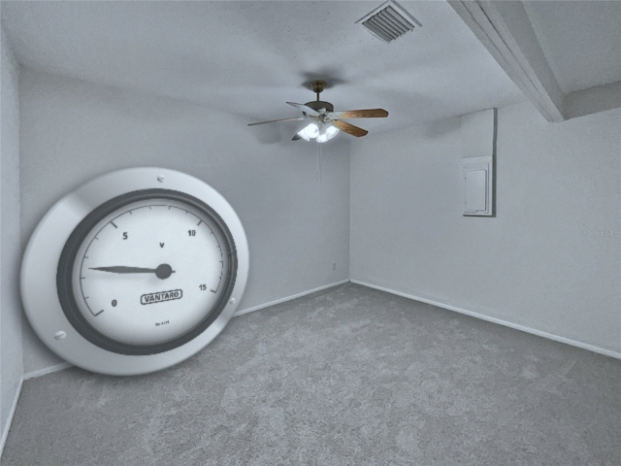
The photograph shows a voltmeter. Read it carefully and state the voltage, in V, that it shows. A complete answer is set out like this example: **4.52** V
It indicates **2.5** V
